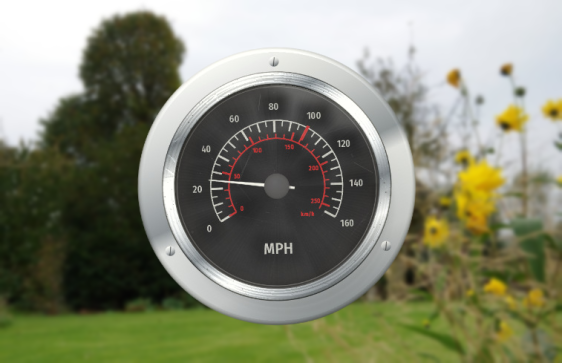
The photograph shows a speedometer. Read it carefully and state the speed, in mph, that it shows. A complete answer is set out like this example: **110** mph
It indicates **25** mph
